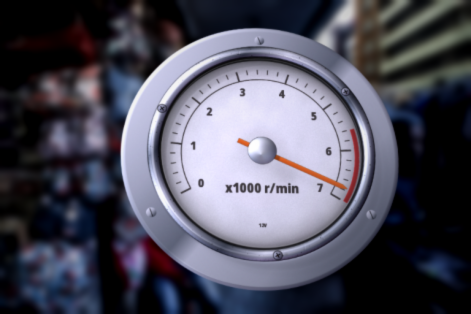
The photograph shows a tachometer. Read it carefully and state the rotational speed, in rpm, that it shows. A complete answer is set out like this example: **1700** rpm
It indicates **6800** rpm
